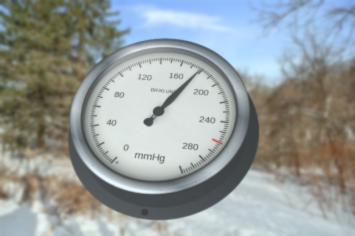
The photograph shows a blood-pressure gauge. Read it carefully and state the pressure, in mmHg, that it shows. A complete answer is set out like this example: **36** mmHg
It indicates **180** mmHg
